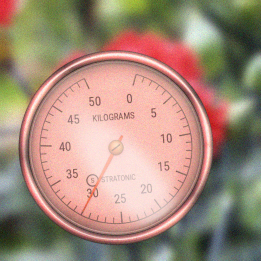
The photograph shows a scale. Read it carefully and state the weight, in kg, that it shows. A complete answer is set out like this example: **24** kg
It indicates **30** kg
